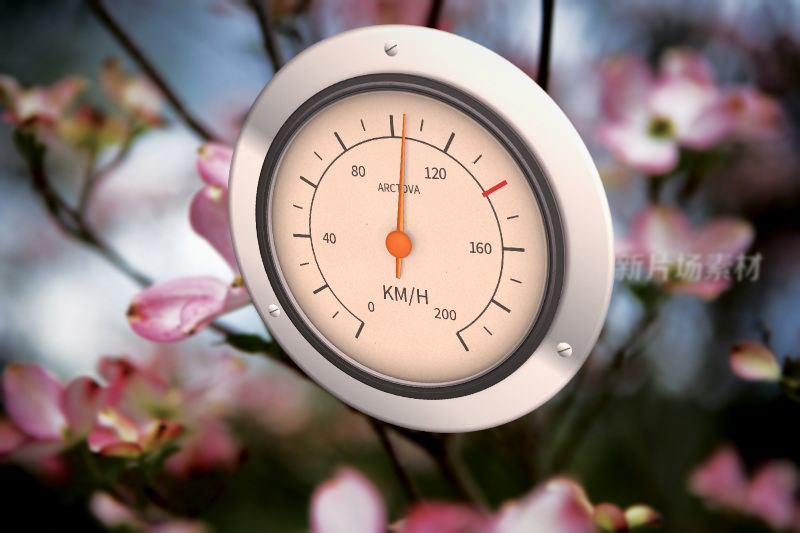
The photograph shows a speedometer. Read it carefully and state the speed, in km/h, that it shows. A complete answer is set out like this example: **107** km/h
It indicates **105** km/h
